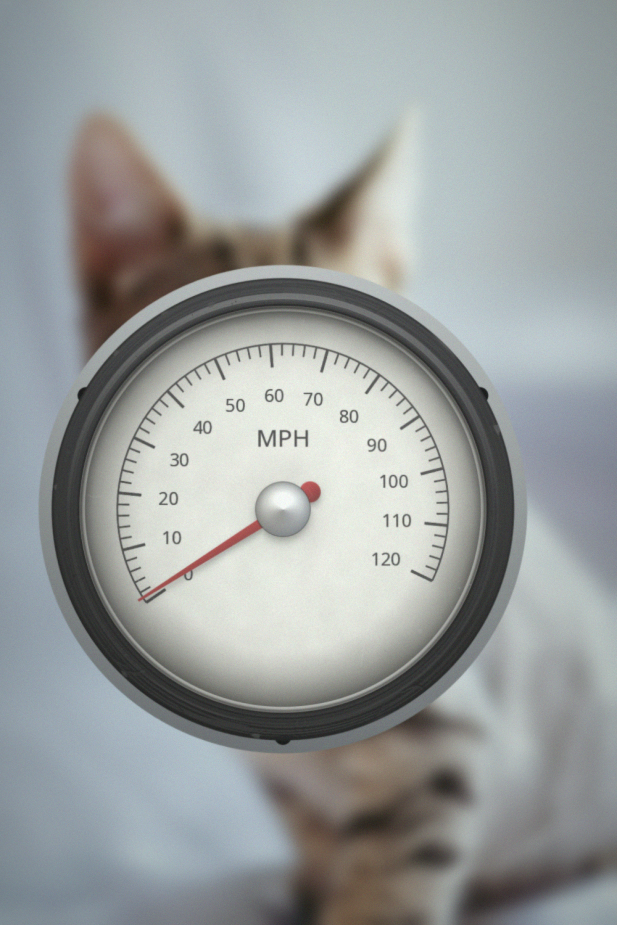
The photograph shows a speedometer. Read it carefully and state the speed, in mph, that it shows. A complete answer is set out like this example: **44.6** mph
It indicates **1** mph
